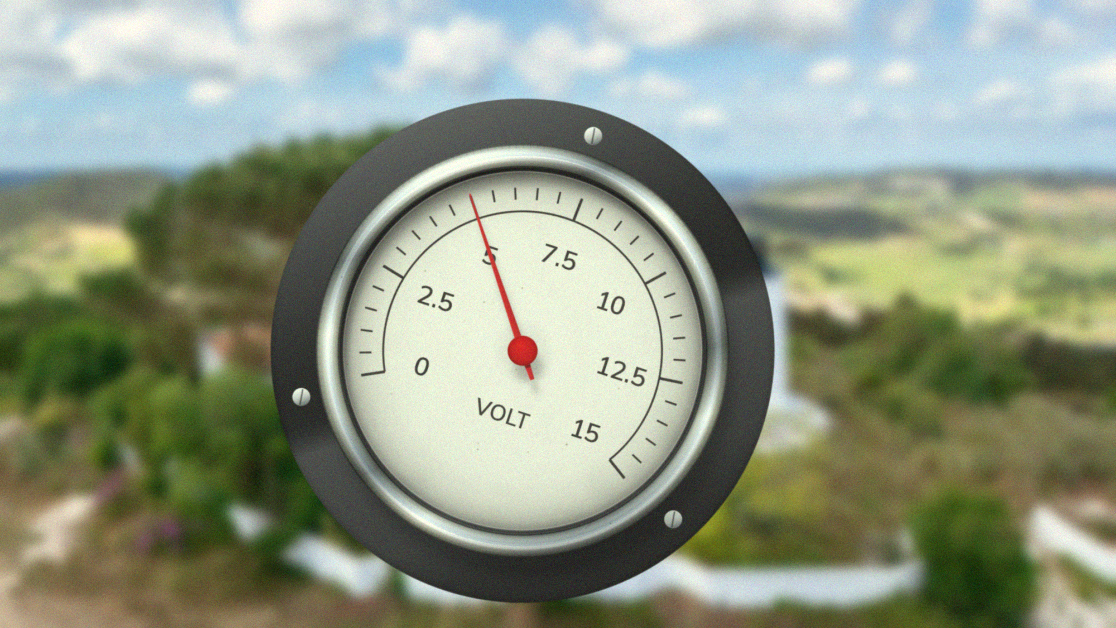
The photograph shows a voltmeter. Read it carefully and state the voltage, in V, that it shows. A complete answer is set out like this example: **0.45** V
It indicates **5** V
